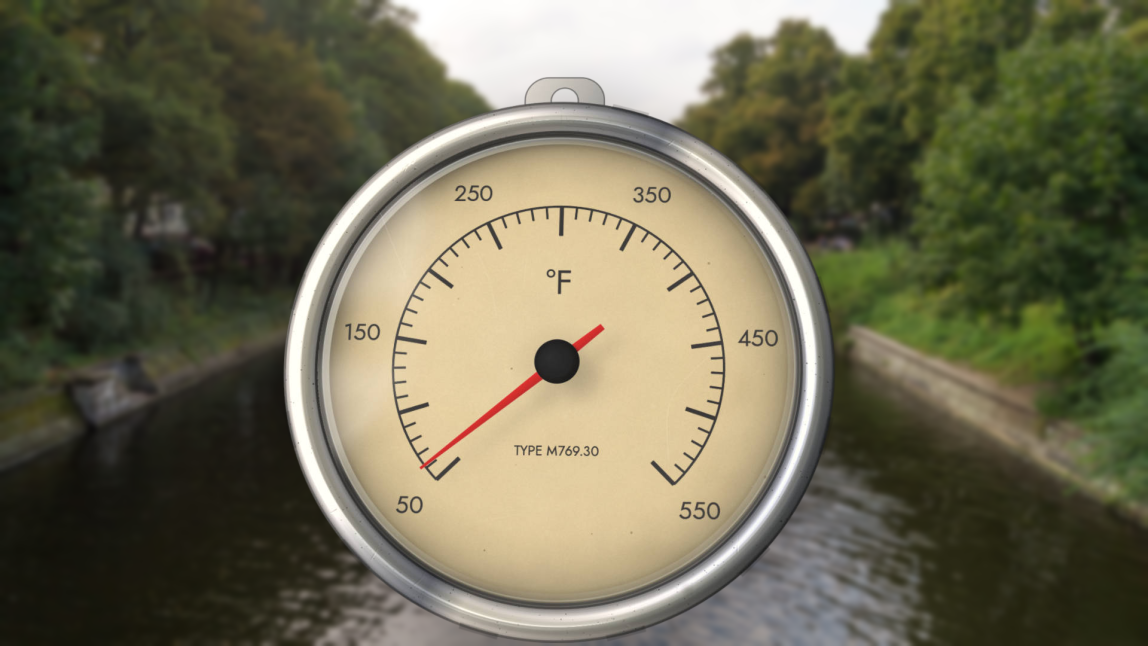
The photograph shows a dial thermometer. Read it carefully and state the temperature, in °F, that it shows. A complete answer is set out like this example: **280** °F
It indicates **60** °F
